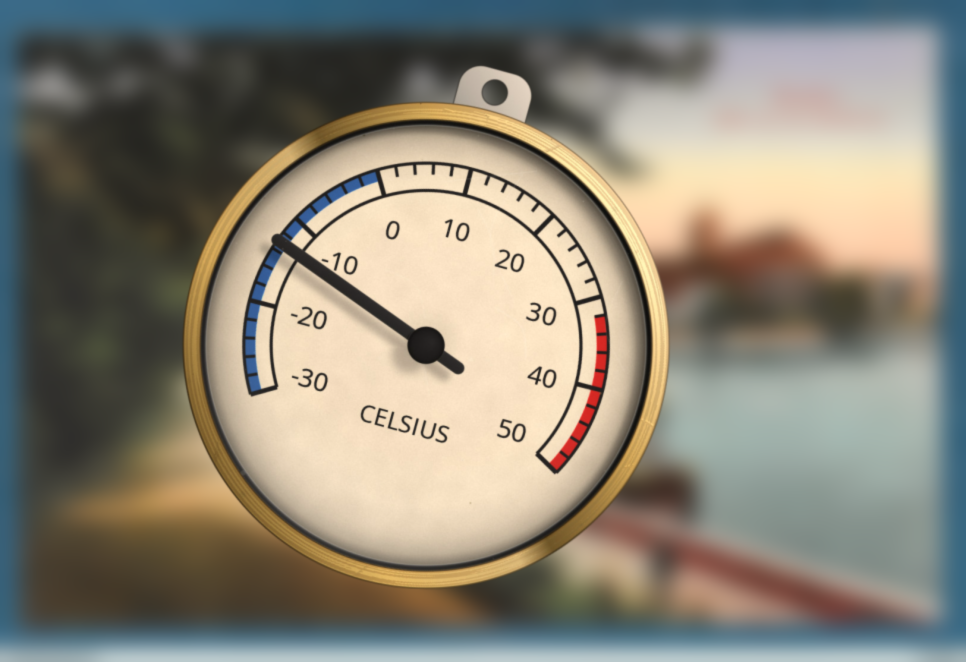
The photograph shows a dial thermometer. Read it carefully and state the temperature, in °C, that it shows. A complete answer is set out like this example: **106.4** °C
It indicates **-13** °C
